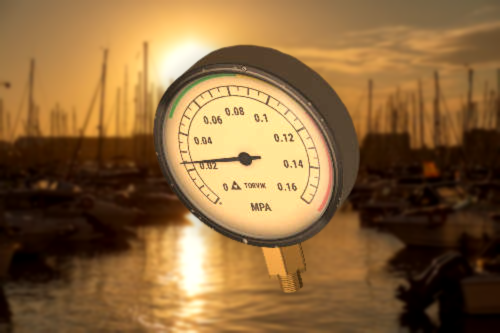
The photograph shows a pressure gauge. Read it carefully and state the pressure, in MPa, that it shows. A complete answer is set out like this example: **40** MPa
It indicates **0.025** MPa
